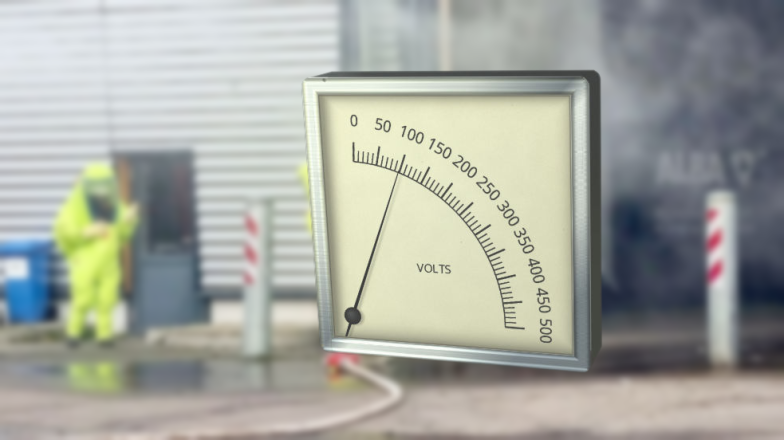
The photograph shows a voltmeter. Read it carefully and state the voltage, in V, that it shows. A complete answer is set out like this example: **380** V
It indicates **100** V
